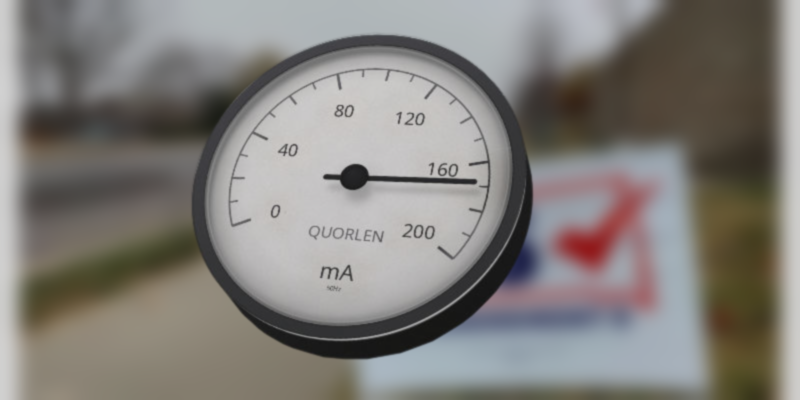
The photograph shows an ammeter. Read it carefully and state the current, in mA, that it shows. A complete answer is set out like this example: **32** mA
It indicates **170** mA
